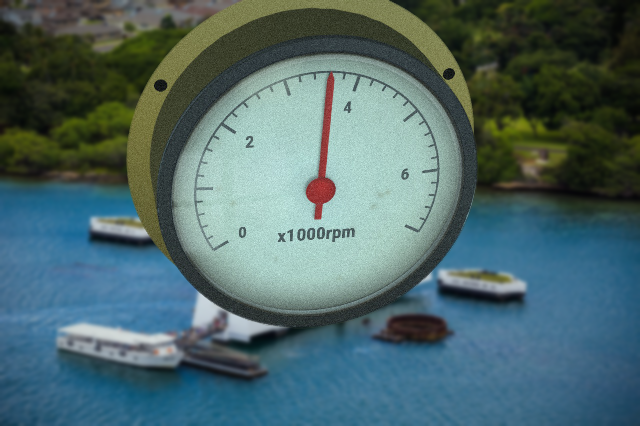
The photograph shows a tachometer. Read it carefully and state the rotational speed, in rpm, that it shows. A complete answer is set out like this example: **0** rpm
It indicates **3600** rpm
